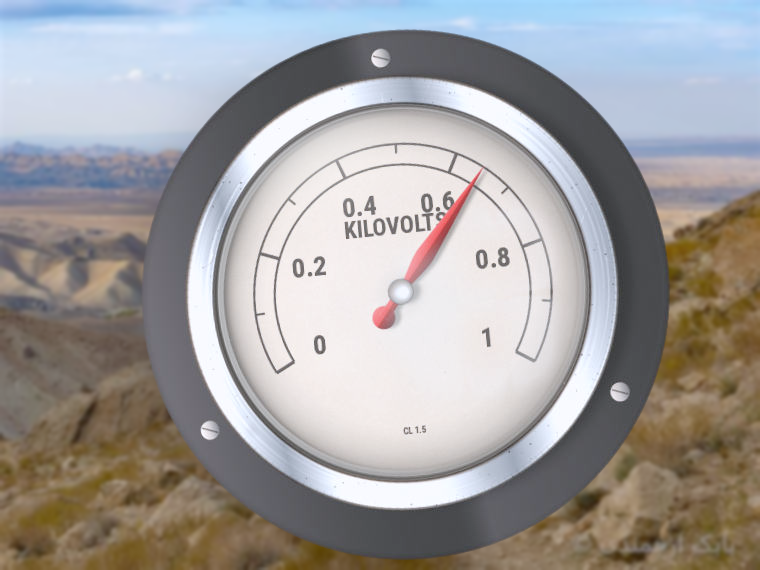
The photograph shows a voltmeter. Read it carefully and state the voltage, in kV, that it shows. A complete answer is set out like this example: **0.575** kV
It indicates **0.65** kV
